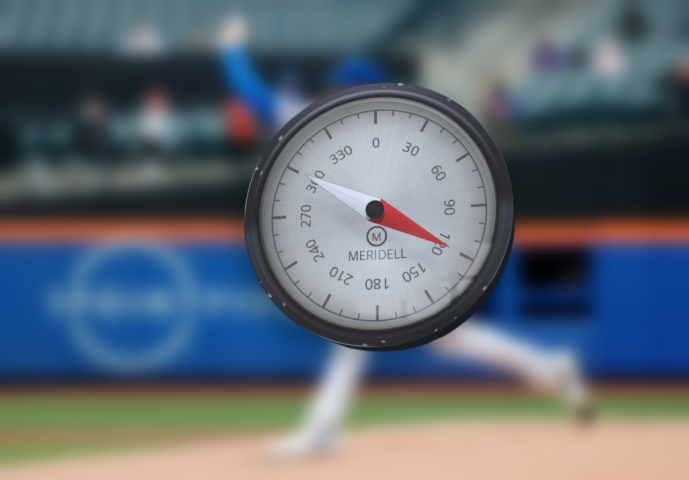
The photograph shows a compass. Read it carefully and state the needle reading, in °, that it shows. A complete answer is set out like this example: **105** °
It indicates **120** °
